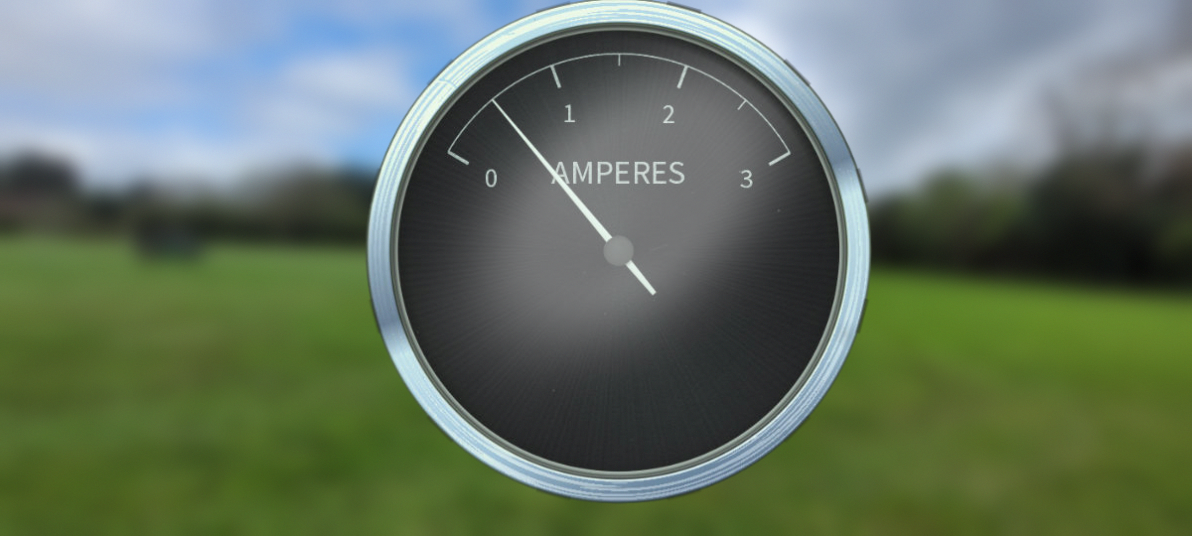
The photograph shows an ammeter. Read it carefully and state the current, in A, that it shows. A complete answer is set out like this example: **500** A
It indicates **0.5** A
